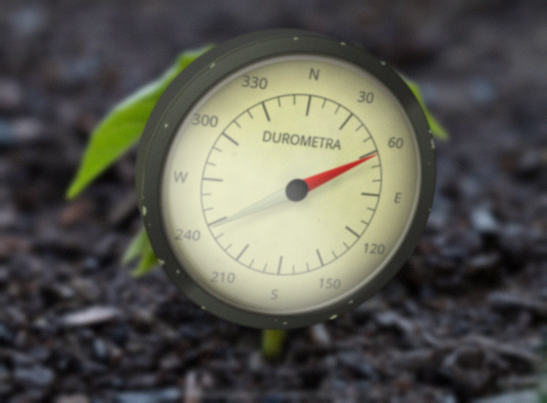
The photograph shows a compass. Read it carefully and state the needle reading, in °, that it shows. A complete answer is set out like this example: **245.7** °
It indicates **60** °
